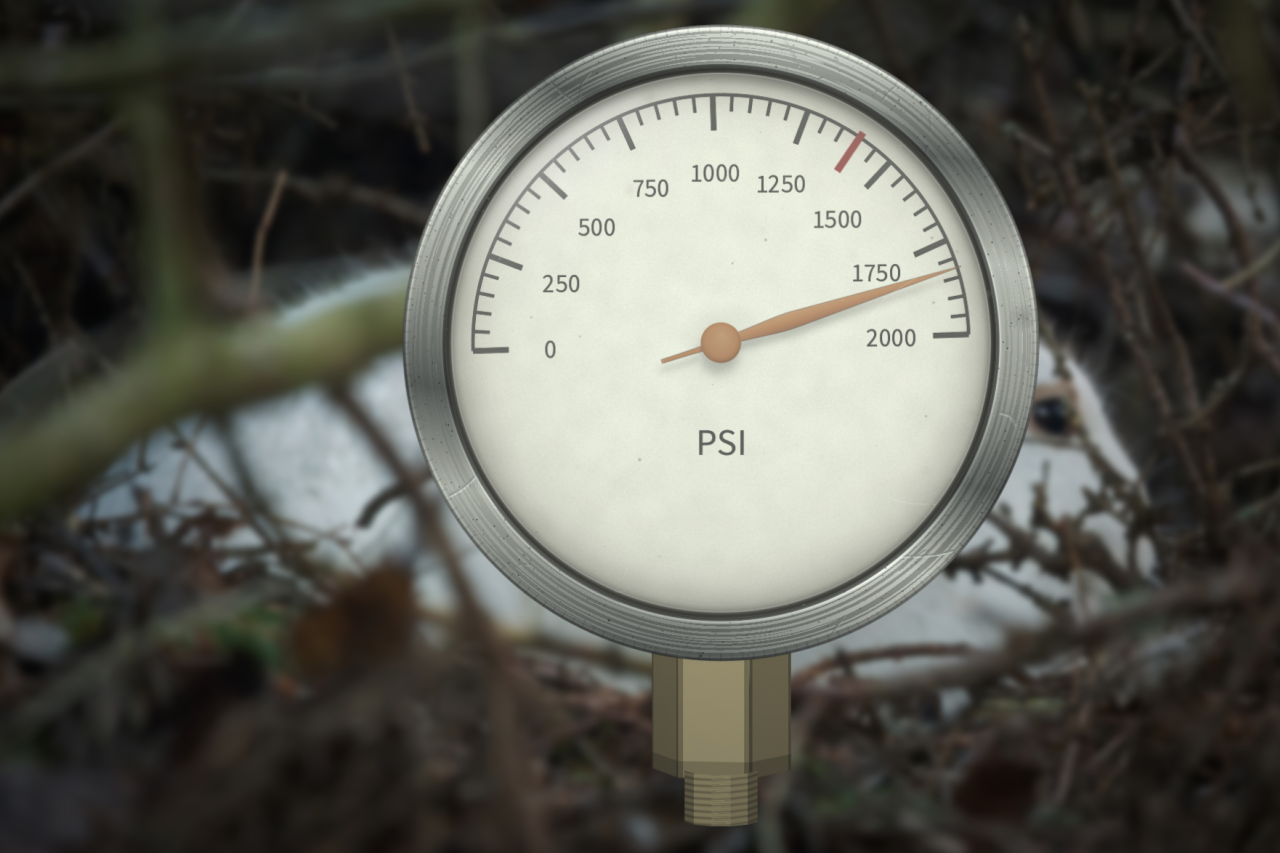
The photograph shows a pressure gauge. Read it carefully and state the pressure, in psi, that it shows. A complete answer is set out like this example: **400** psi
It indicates **1825** psi
